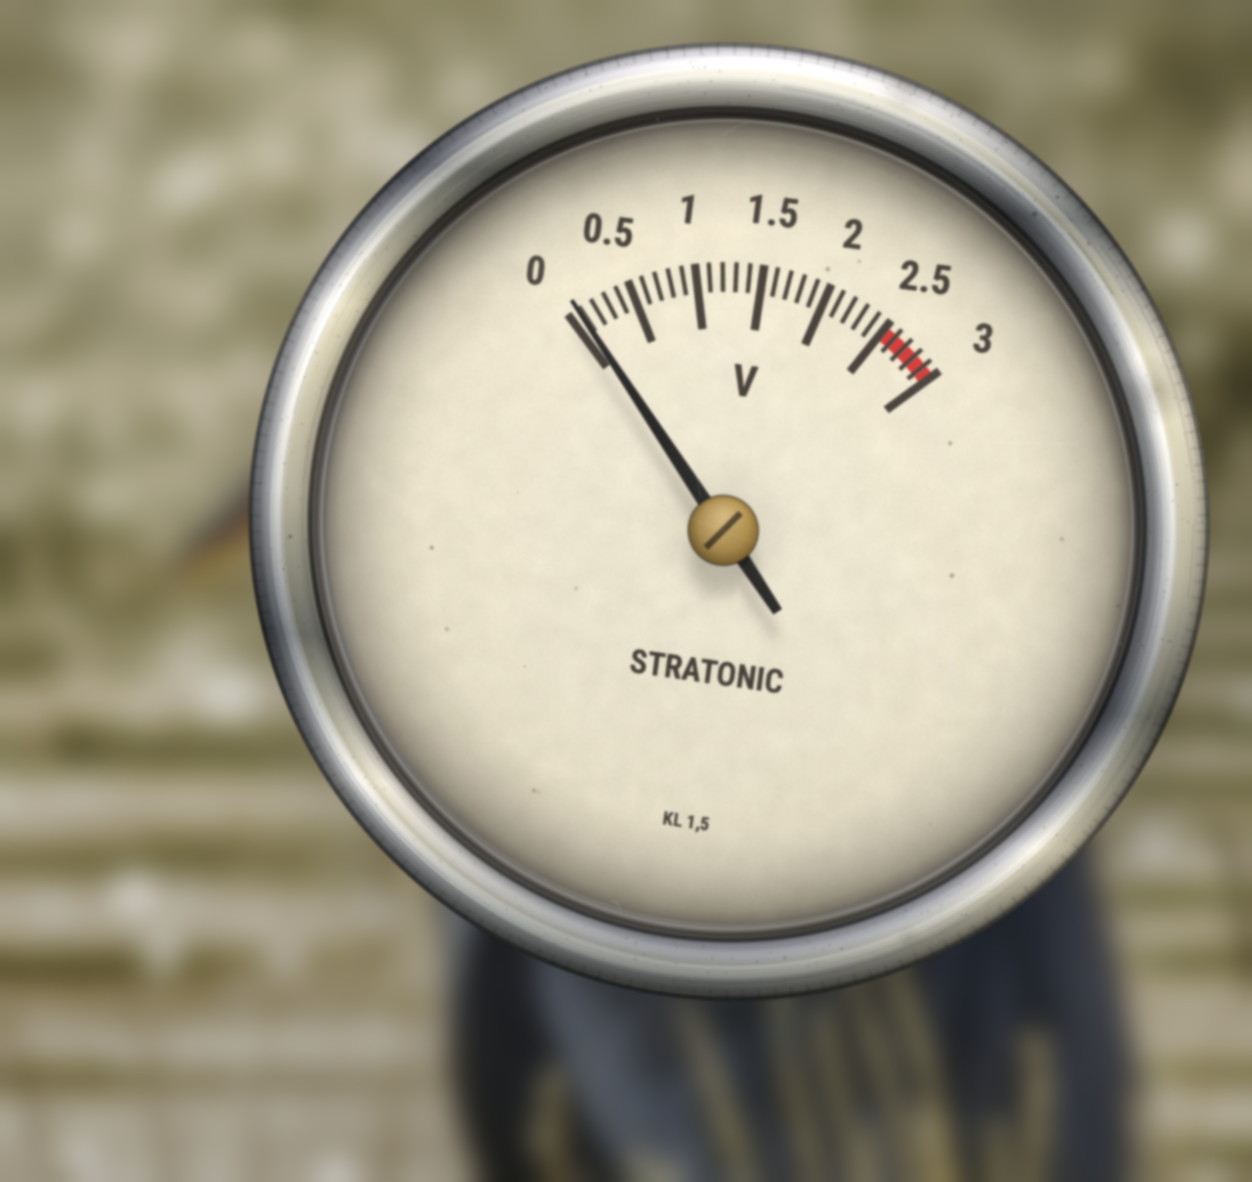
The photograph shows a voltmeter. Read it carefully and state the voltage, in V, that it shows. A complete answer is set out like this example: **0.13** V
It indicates **0.1** V
